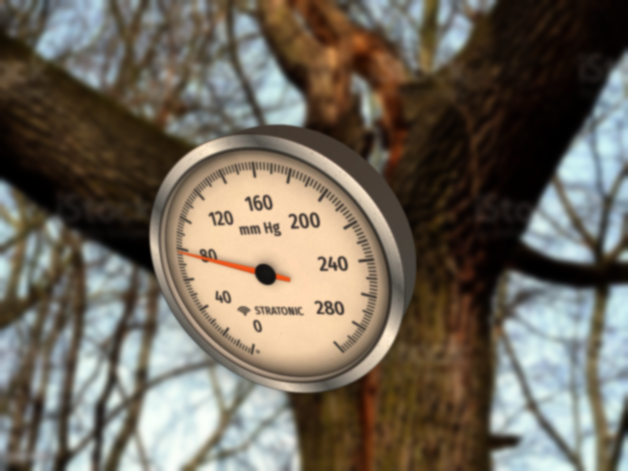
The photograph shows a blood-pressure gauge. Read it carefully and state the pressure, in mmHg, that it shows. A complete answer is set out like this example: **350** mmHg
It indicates **80** mmHg
